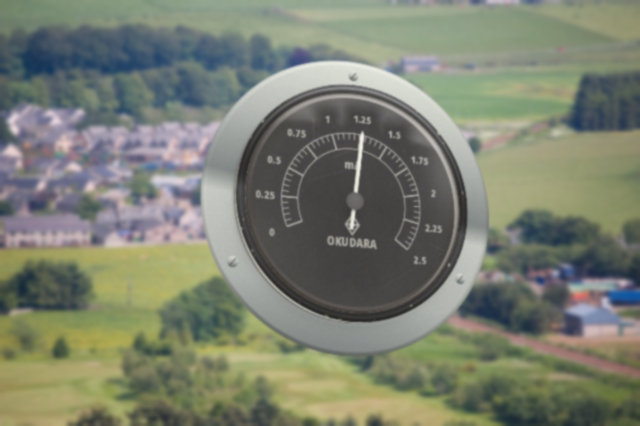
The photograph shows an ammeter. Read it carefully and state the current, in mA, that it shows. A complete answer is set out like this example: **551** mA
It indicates **1.25** mA
